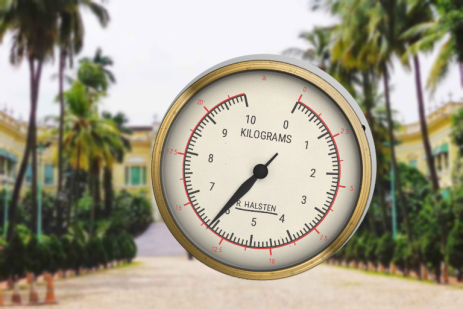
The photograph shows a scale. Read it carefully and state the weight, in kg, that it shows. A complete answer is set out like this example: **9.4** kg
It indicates **6.1** kg
